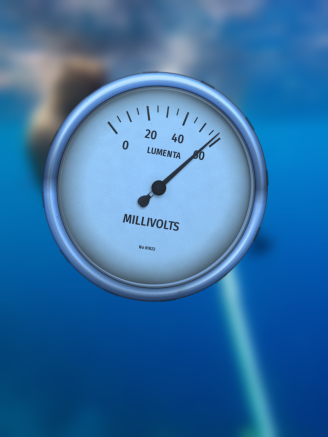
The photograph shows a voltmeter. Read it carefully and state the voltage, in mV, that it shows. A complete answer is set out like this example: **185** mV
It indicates **57.5** mV
